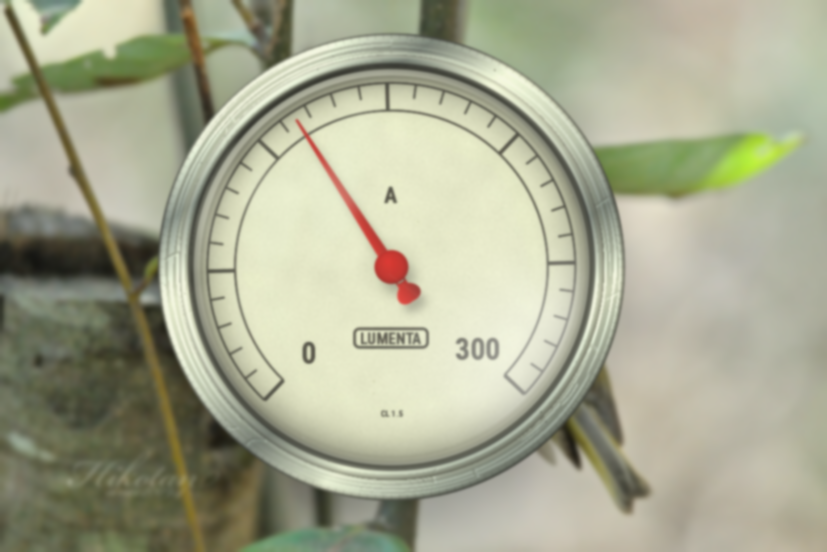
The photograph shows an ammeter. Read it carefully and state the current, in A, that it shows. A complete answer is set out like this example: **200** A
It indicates **115** A
